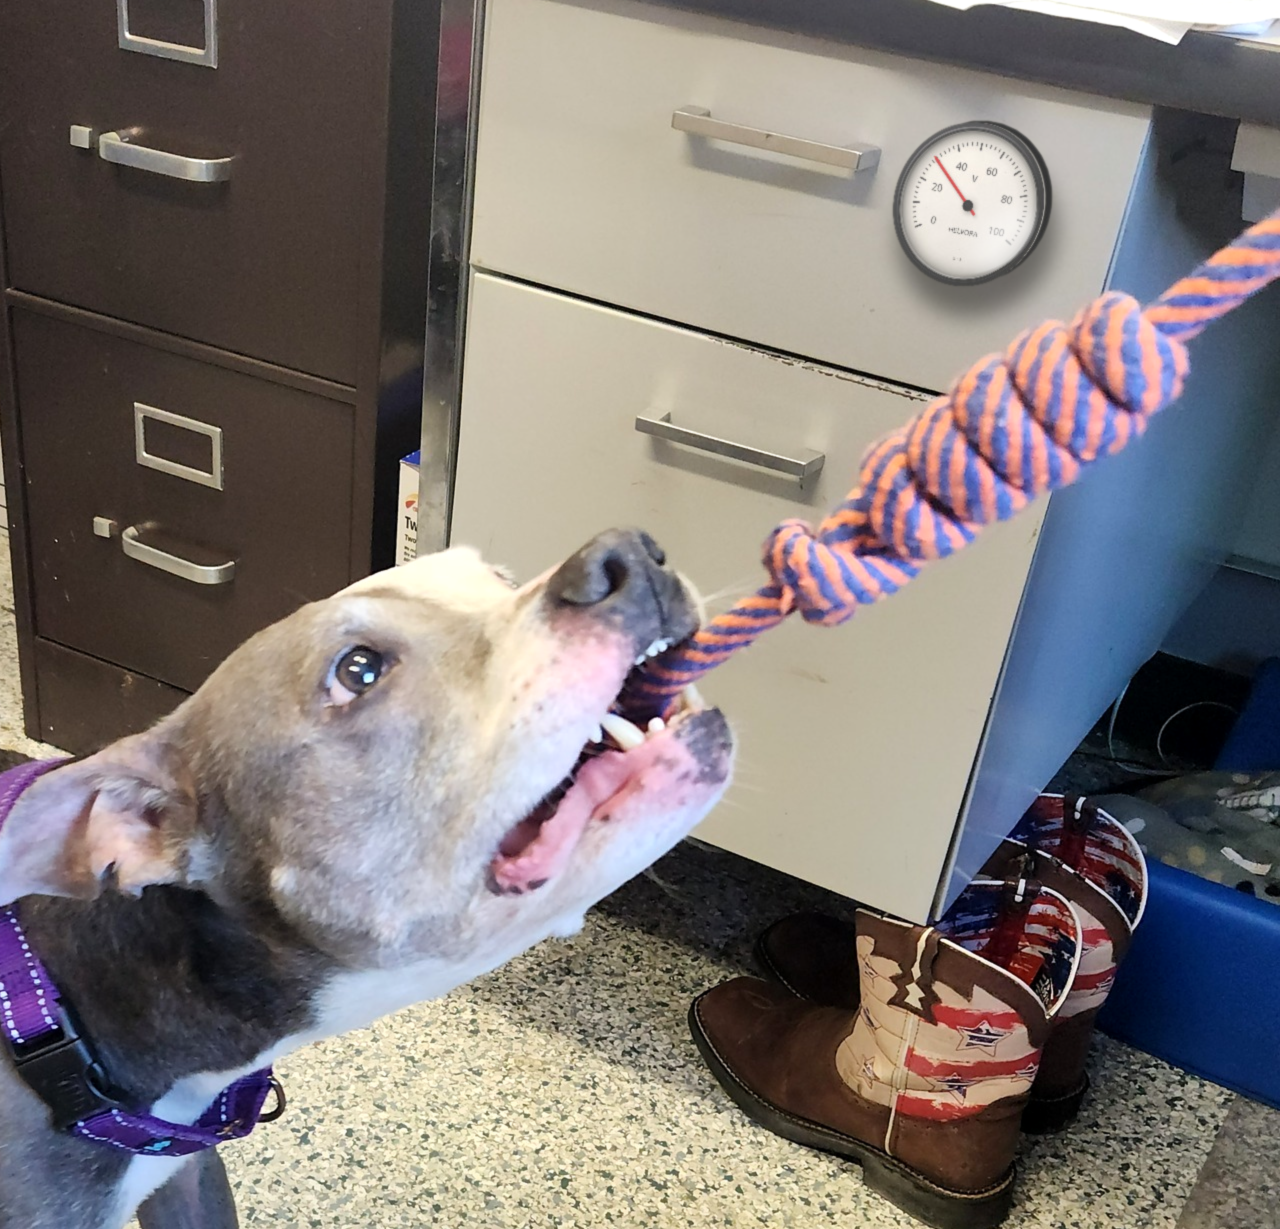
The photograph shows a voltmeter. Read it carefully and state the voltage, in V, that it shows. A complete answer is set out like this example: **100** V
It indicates **30** V
